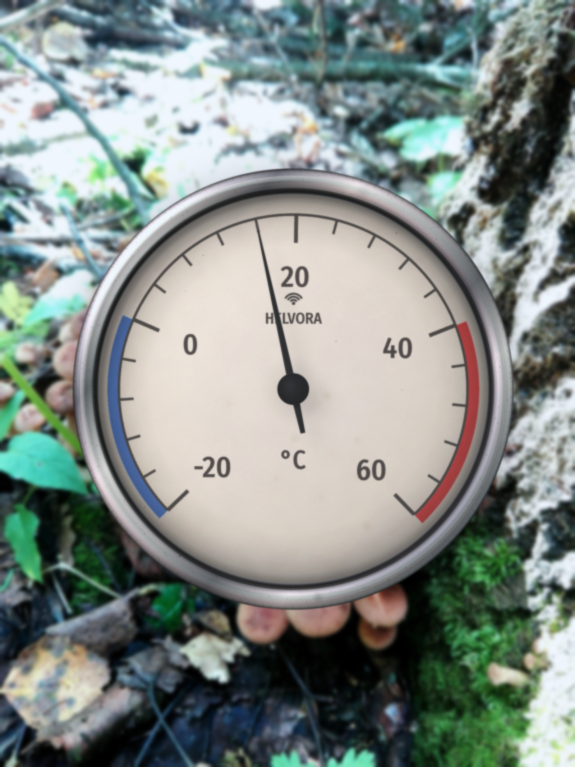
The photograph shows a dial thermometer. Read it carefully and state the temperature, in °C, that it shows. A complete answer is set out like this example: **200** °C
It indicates **16** °C
